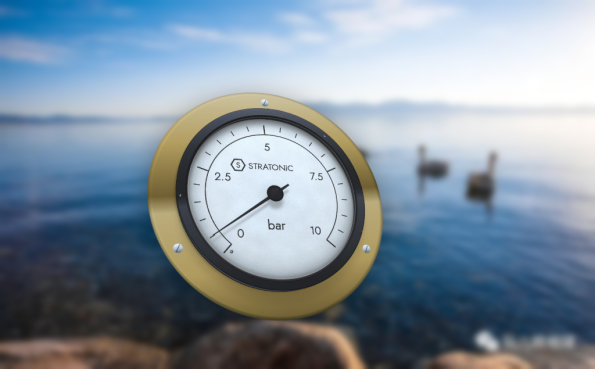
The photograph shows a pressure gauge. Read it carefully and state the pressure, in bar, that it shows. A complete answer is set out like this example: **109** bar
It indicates **0.5** bar
